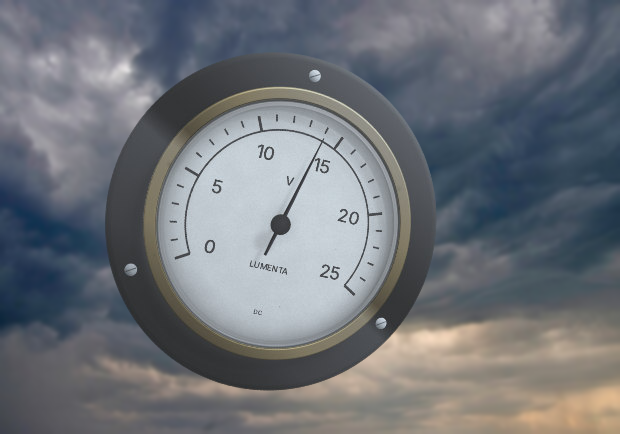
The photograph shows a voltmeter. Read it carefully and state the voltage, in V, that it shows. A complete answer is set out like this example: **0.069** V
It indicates **14** V
